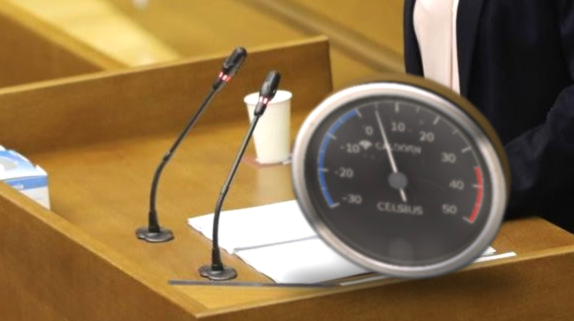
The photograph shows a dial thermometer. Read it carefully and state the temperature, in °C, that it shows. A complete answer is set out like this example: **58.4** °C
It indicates **5** °C
